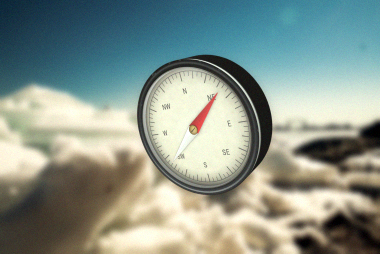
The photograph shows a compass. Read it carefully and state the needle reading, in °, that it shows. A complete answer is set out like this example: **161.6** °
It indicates **50** °
